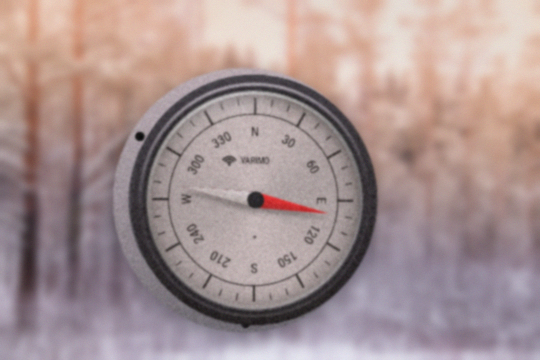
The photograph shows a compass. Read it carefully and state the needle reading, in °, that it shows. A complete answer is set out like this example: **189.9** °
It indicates **100** °
